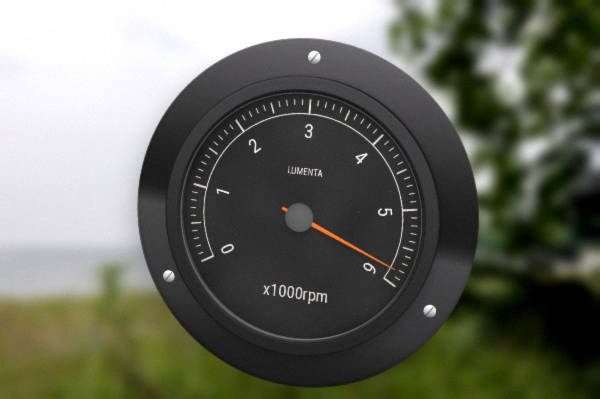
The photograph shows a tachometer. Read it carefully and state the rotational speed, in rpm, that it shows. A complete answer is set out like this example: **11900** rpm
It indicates **5800** rpm
